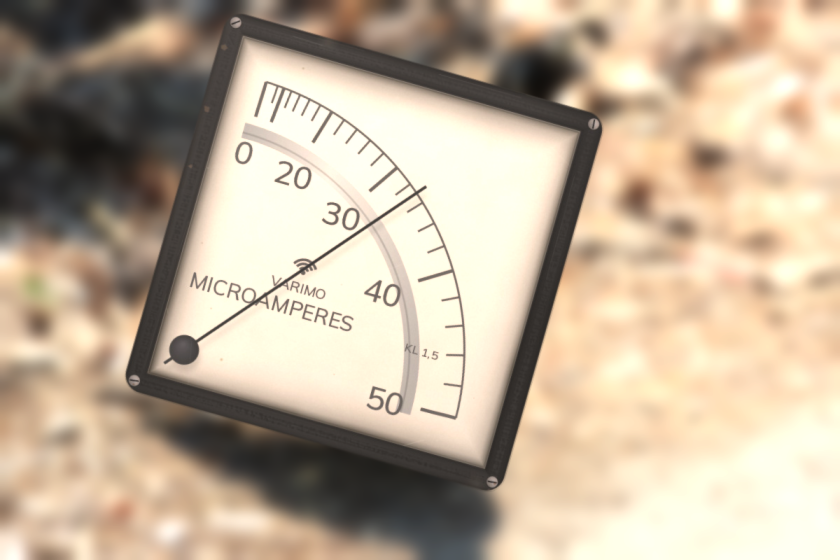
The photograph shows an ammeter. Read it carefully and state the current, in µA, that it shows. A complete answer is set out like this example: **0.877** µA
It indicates **33** µA
